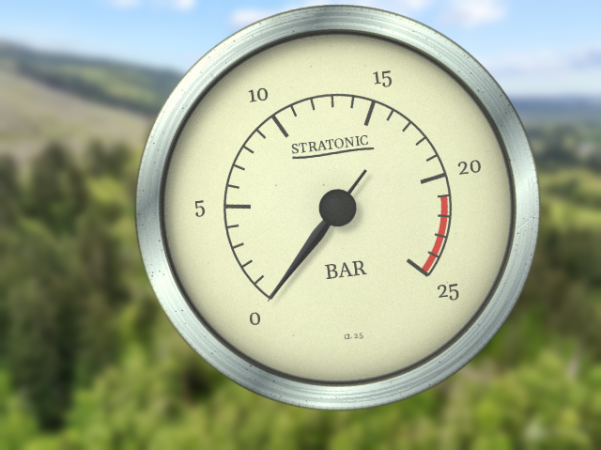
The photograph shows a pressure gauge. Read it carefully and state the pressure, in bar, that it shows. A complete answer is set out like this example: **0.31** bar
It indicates **0** bar
